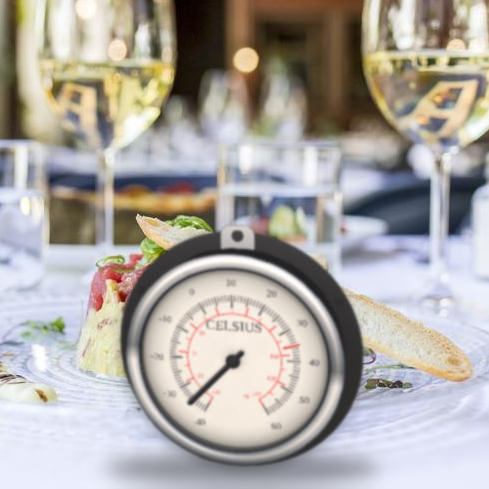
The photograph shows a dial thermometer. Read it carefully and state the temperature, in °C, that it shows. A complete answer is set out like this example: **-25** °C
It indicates **-35** °C
